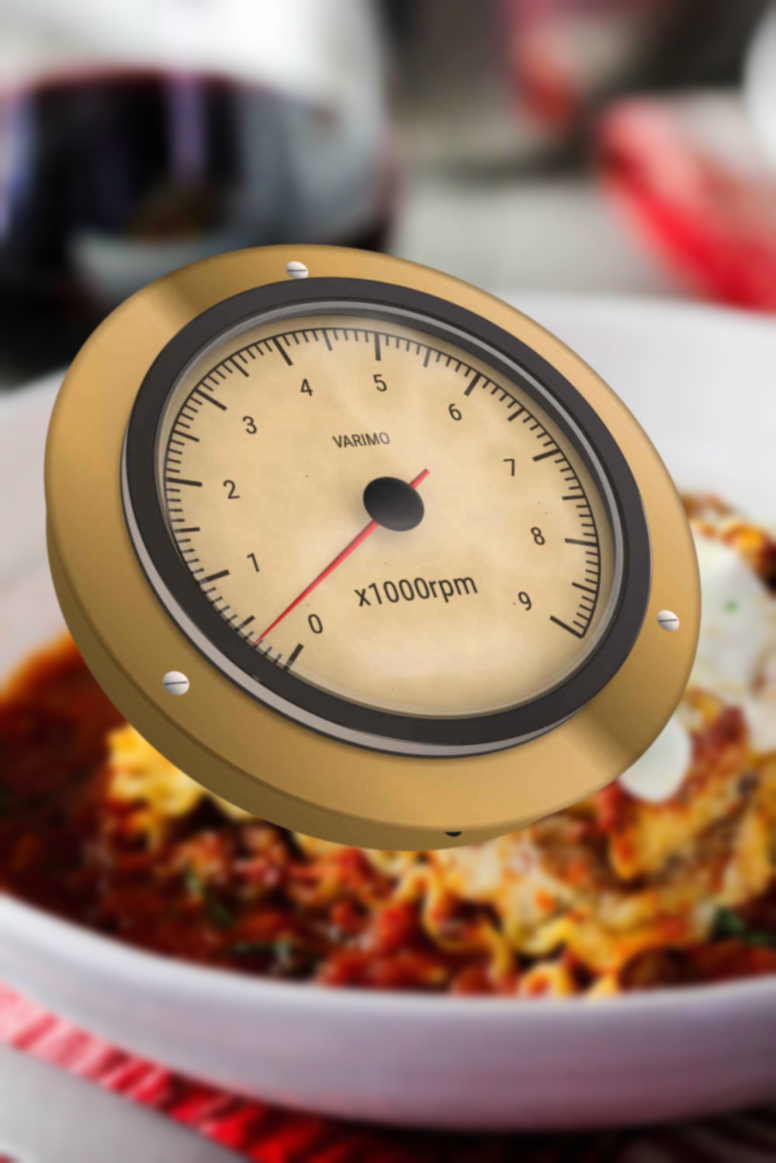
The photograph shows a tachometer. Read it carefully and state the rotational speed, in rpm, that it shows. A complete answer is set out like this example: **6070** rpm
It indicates **300** rpm
